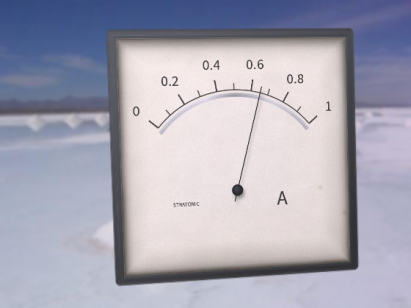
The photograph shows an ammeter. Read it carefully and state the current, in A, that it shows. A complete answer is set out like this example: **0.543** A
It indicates **0.65** A
